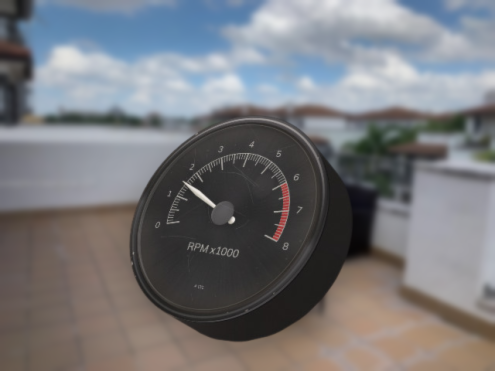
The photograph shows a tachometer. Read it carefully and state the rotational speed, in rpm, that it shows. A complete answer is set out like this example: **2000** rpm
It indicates **1500** rpm
